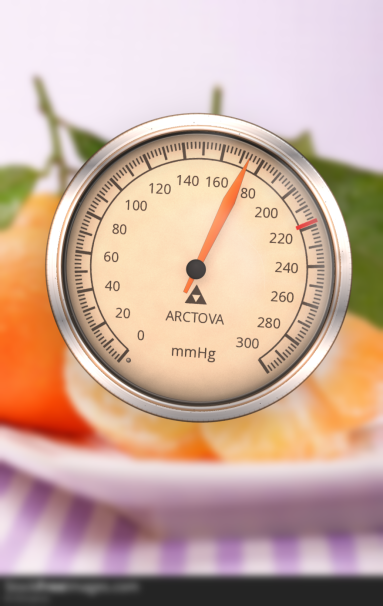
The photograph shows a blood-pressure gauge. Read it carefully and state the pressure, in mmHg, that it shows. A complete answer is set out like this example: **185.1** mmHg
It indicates **174** mmHg
